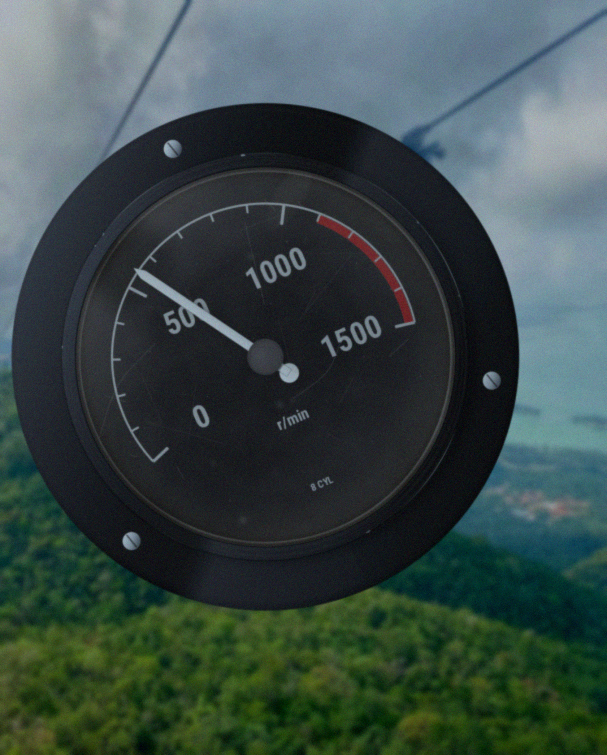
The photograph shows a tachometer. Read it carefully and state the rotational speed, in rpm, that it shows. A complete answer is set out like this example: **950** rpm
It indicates **550** rpm
